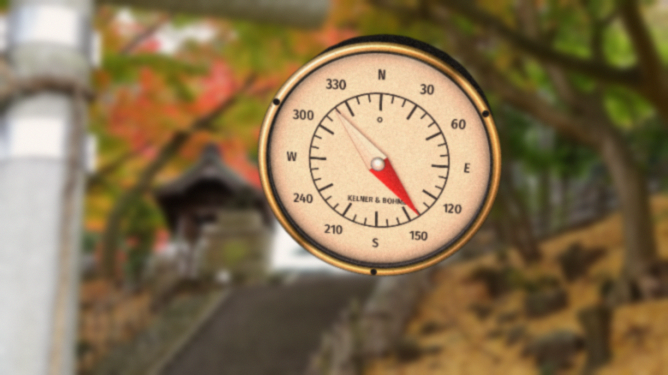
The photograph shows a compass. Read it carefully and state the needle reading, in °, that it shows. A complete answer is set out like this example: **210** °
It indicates **140** °
